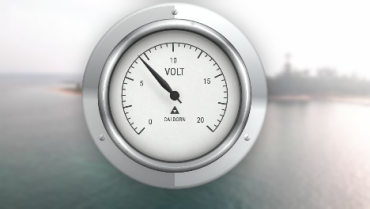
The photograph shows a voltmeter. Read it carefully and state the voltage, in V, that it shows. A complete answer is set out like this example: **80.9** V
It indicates **7** V
